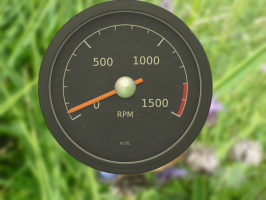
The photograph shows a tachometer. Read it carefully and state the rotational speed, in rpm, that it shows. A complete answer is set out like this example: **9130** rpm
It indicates **50** rpm
